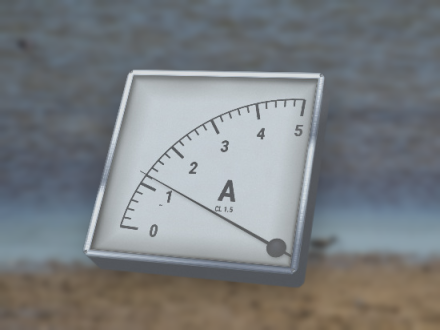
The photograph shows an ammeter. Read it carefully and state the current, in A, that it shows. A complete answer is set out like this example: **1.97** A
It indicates **1.2** A
